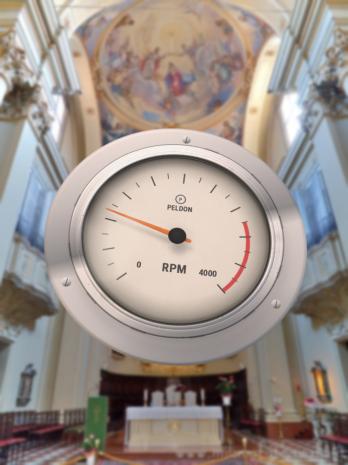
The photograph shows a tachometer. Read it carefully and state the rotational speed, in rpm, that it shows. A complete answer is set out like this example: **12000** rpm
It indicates **900** rpm
